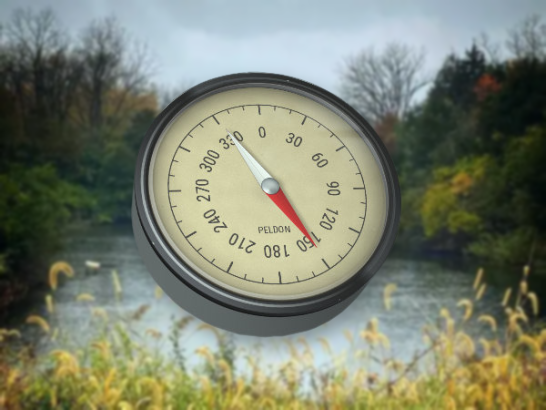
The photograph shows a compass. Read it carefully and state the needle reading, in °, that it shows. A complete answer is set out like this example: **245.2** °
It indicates **150** °
